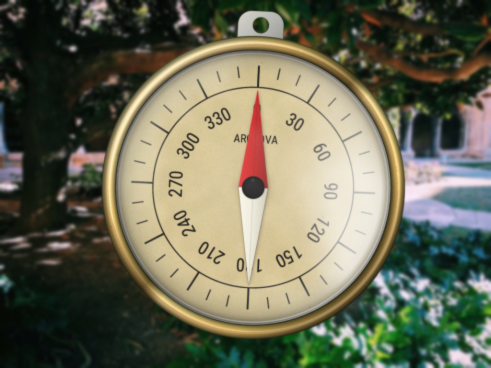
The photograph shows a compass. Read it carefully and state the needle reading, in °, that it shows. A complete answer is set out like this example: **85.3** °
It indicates **0** °
